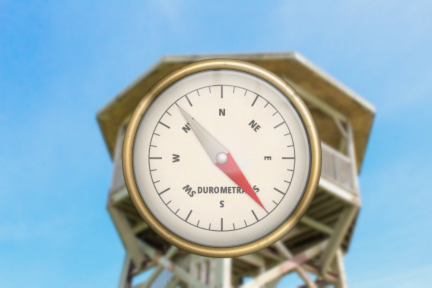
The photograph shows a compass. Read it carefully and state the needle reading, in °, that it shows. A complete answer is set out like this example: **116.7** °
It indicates **140** °
